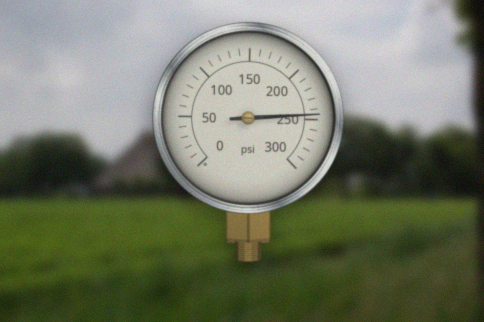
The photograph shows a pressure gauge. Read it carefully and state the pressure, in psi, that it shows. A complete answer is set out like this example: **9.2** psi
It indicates **245** psi
